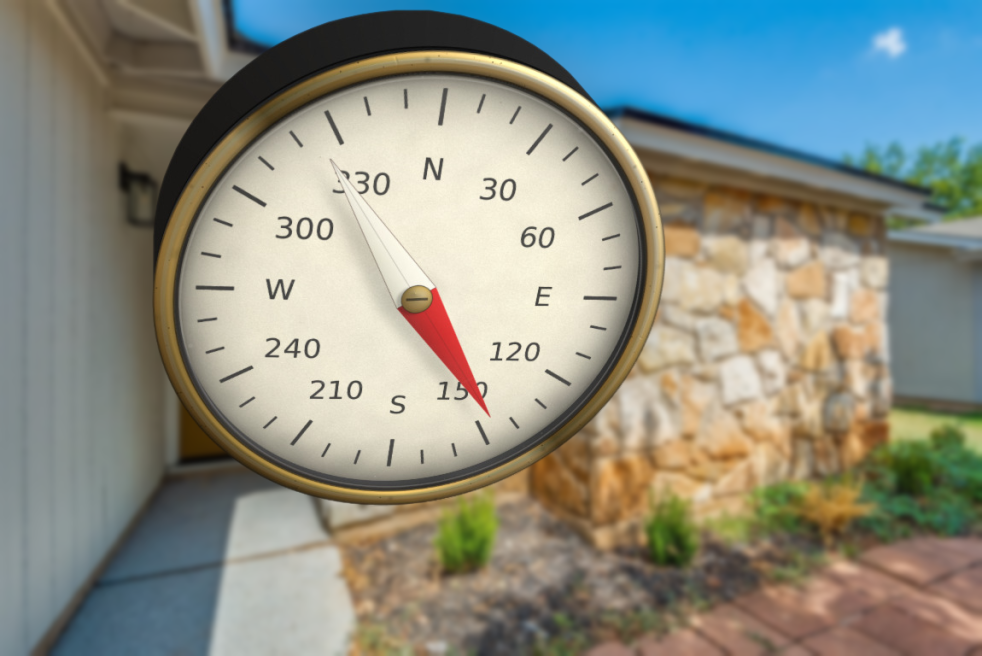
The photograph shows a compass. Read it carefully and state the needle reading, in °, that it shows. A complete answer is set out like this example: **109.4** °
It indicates **145** °
